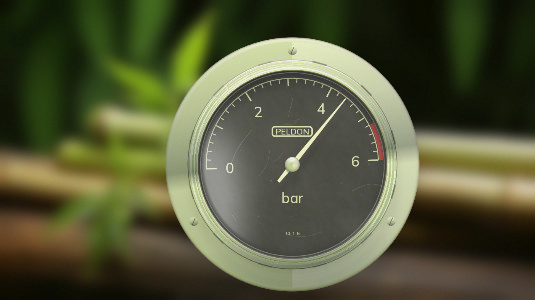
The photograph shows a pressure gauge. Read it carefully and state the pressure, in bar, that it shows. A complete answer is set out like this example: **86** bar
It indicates **4.4** bar
